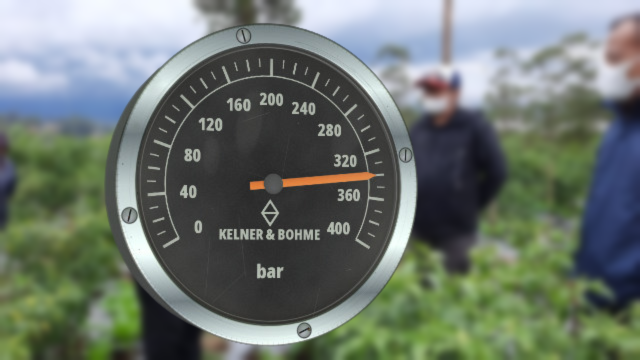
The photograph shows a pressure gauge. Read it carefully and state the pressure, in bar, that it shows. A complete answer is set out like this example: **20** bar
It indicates **340** bar
